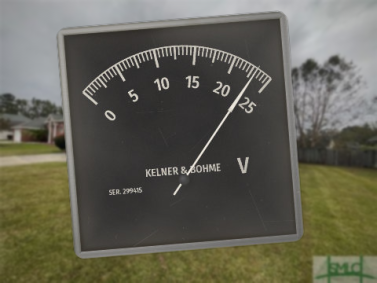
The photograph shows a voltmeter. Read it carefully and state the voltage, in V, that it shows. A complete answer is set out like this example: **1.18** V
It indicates **23** V
